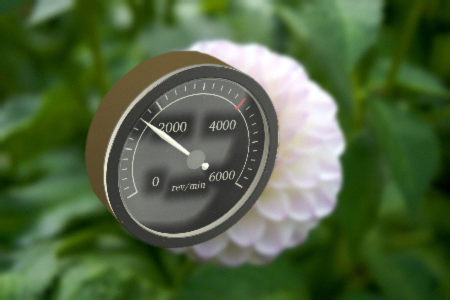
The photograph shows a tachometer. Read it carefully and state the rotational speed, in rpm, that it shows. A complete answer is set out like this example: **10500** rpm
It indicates **1600** rpm
